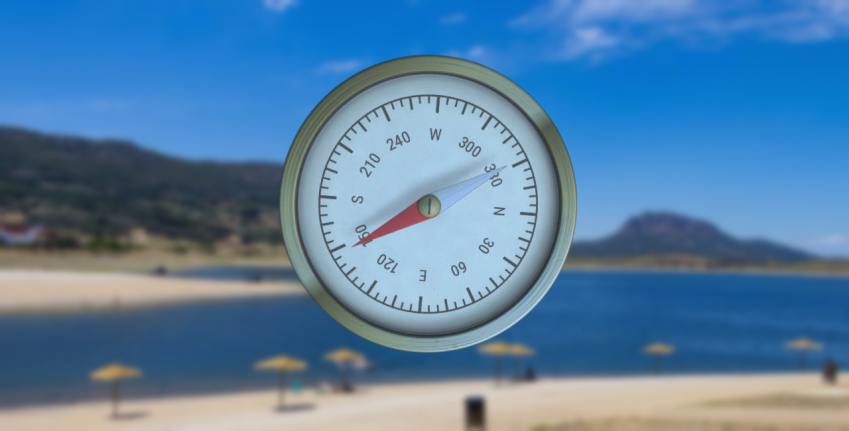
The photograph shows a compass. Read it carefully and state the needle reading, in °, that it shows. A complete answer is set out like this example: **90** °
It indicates **147.5** °
